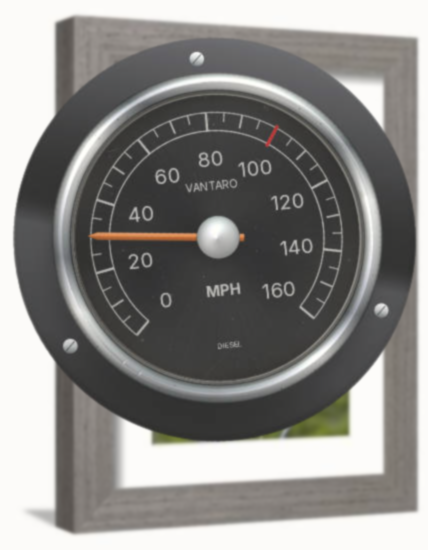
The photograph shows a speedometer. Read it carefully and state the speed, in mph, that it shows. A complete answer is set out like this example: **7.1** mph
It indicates **30** mph
